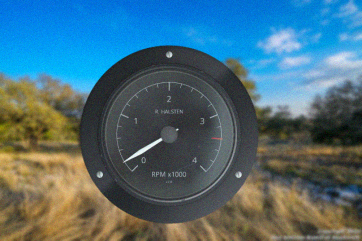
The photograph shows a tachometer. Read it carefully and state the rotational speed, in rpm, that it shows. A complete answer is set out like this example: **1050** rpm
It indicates **200** rpm
